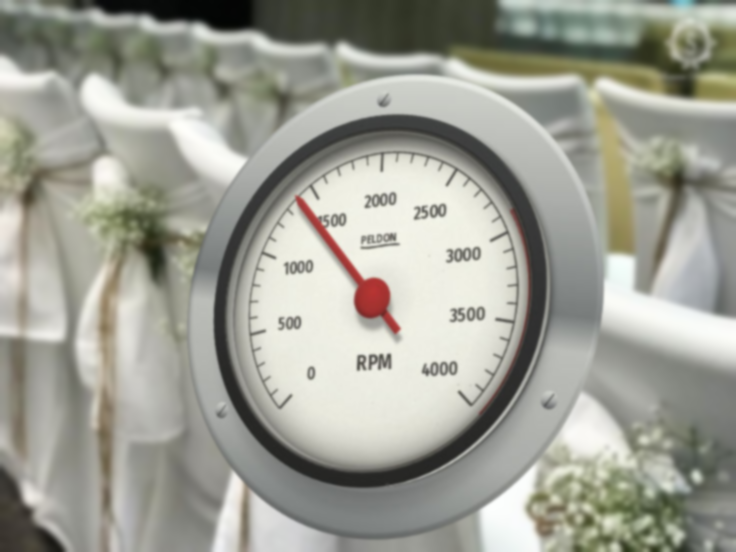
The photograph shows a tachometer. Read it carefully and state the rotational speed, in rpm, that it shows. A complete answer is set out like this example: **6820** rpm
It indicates **1400** rpm
